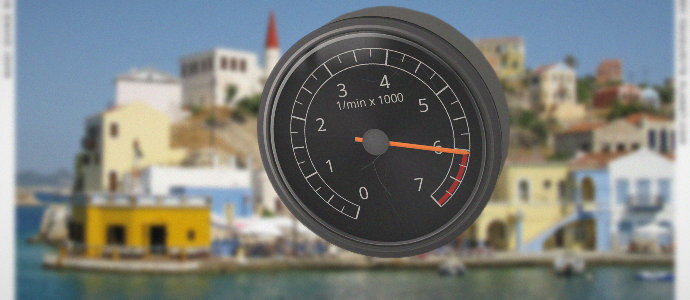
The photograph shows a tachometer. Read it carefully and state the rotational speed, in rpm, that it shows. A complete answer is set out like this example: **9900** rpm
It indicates **6000** rpm
